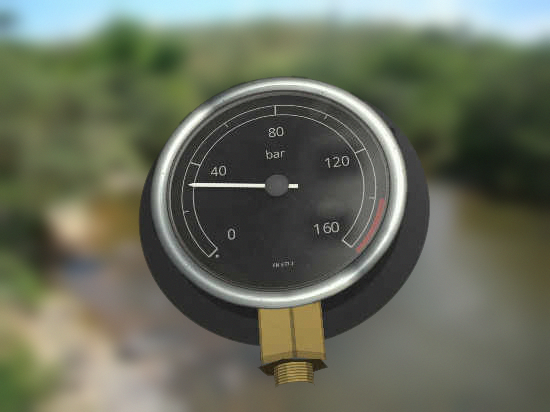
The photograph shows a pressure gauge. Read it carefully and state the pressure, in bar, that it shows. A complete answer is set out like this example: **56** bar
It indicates **30** bar
